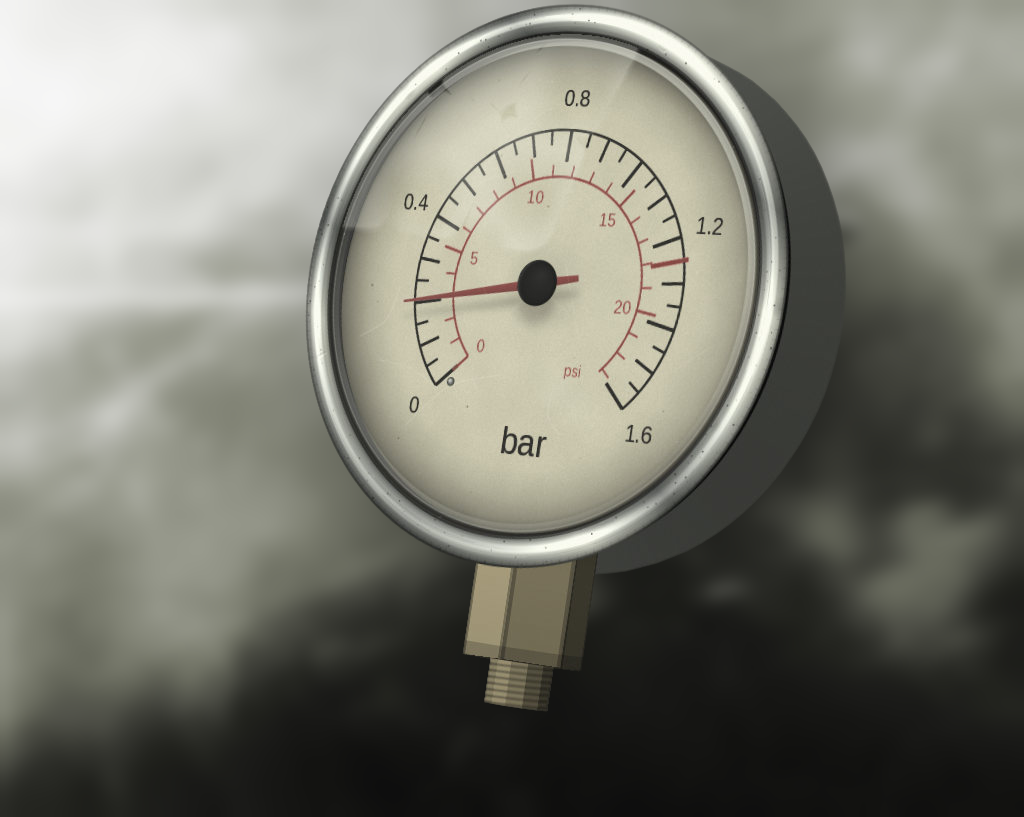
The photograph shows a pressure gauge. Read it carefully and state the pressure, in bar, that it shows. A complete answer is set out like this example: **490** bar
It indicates **0.2** bar
